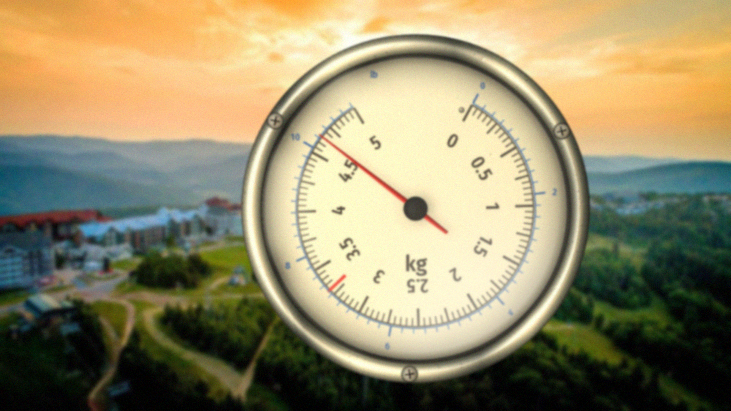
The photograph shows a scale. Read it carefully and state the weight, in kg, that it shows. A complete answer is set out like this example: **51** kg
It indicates **4.65** kg
